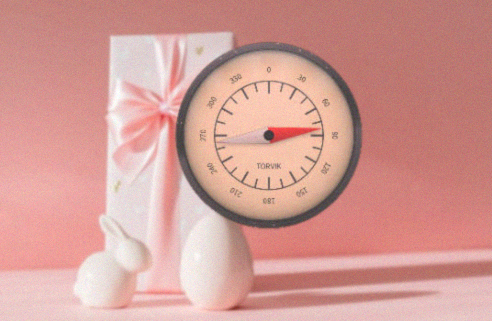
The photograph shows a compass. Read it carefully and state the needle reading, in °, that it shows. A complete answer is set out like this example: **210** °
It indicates **82.5** °
